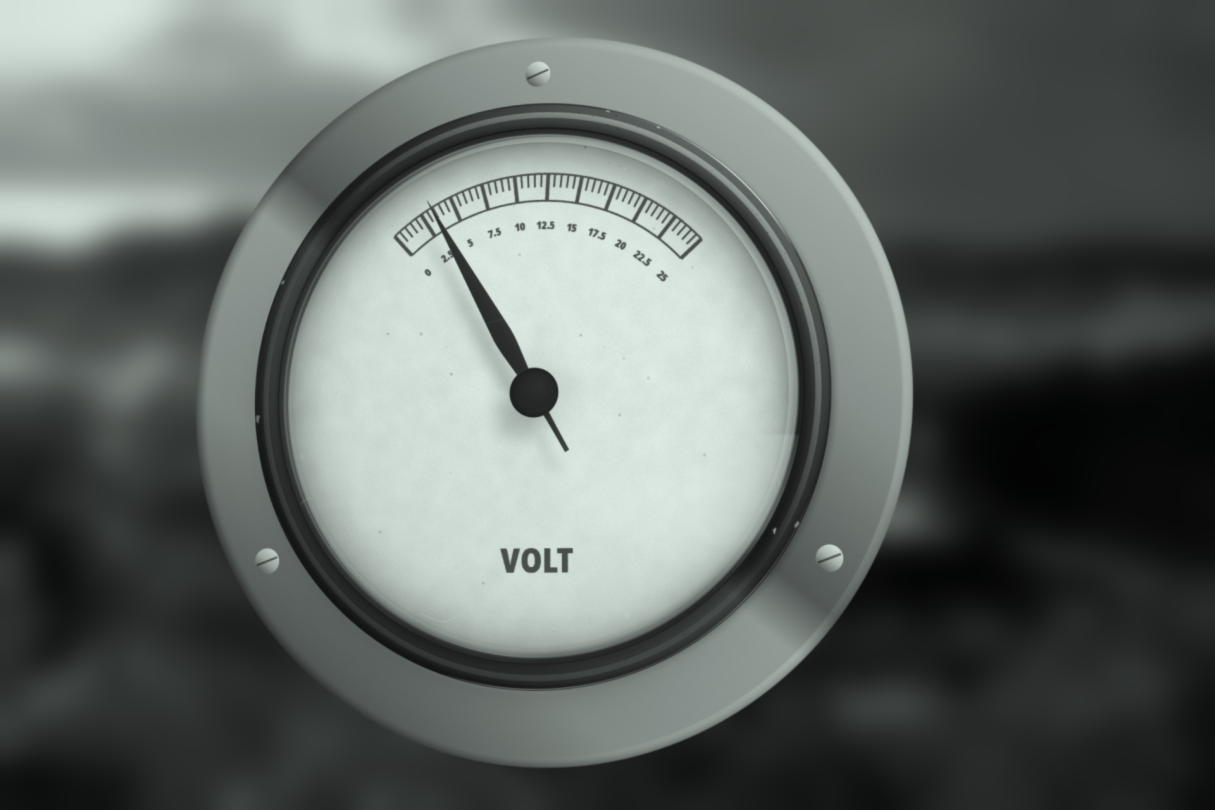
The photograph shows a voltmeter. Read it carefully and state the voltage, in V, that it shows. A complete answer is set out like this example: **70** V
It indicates **3.5** V
